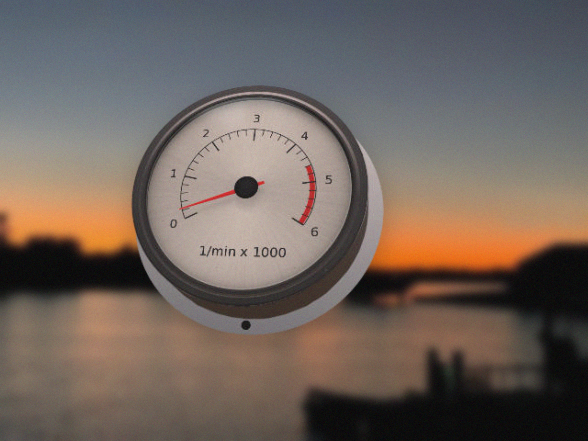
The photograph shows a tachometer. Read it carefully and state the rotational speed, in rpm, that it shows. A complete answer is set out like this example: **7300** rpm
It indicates **200** rpm
